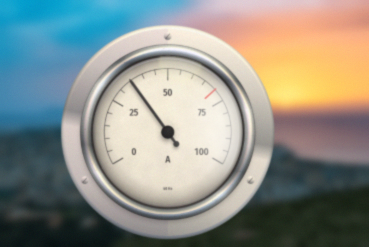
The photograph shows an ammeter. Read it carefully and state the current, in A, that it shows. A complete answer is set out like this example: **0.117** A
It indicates **35** A
